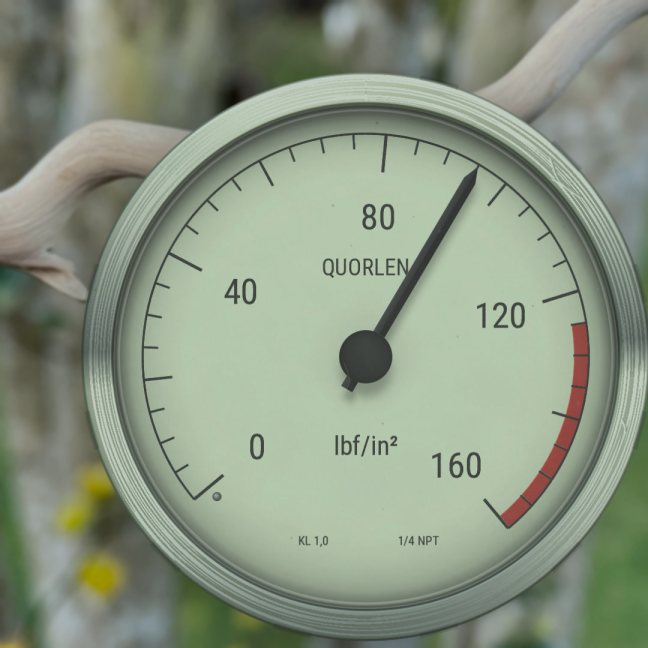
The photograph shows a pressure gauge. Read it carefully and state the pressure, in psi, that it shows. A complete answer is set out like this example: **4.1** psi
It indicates **95** psi
